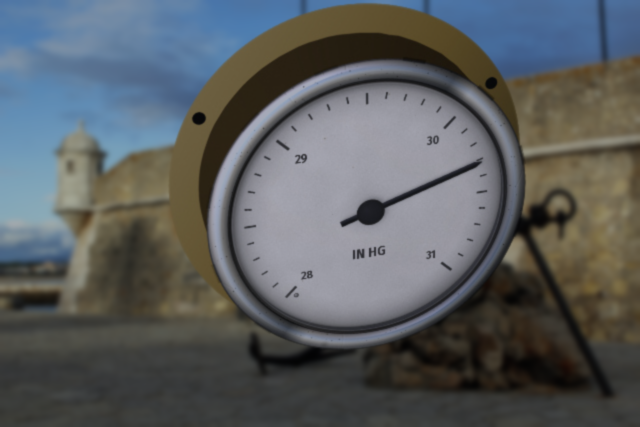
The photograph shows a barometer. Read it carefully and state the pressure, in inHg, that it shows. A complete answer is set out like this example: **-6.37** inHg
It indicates **30.3** inHg
